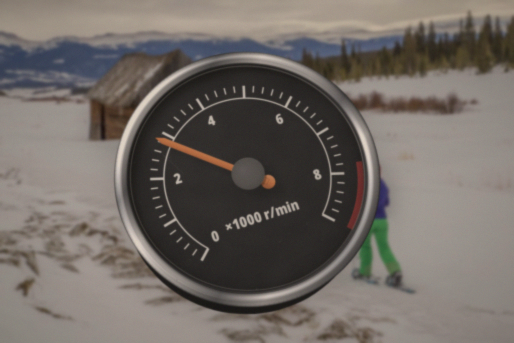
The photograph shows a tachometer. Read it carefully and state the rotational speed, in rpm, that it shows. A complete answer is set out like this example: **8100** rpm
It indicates **2800** rpm
